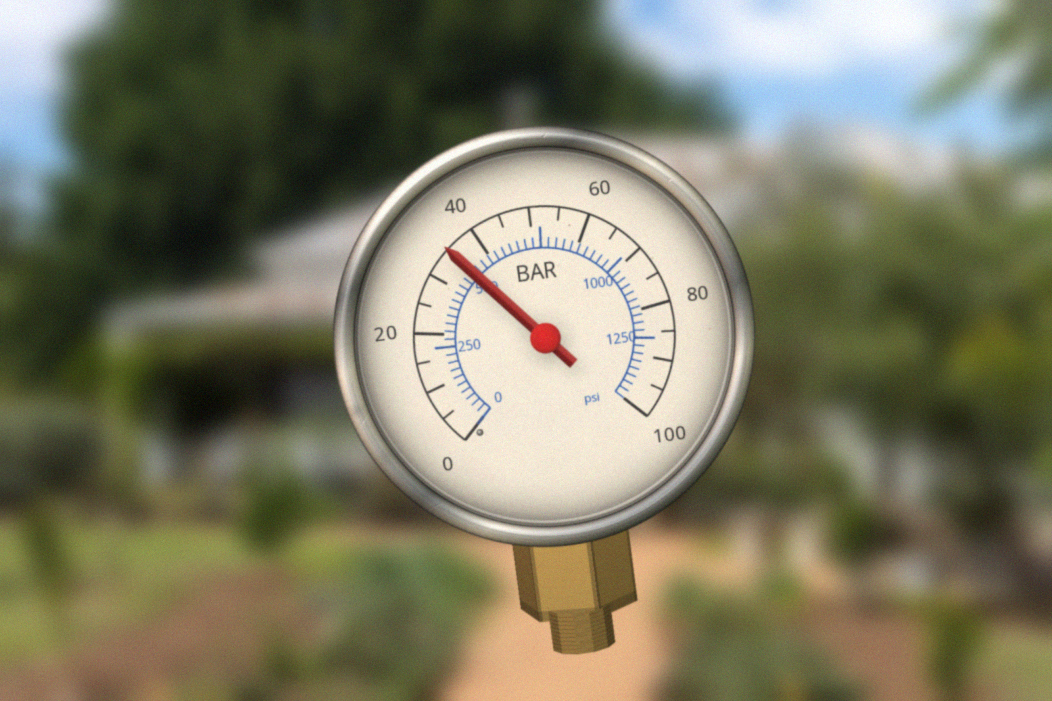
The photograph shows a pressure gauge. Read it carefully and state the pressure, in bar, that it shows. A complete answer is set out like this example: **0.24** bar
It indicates **35** bar
